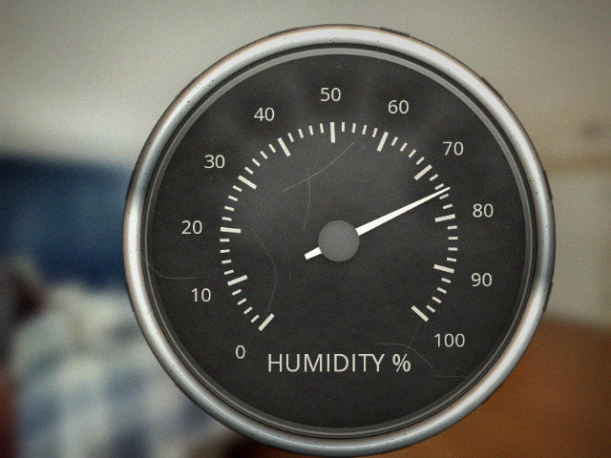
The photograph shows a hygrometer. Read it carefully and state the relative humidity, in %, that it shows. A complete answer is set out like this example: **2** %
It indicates **75** %
